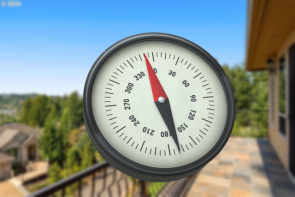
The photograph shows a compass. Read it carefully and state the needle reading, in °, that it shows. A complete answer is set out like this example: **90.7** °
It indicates **350** °
